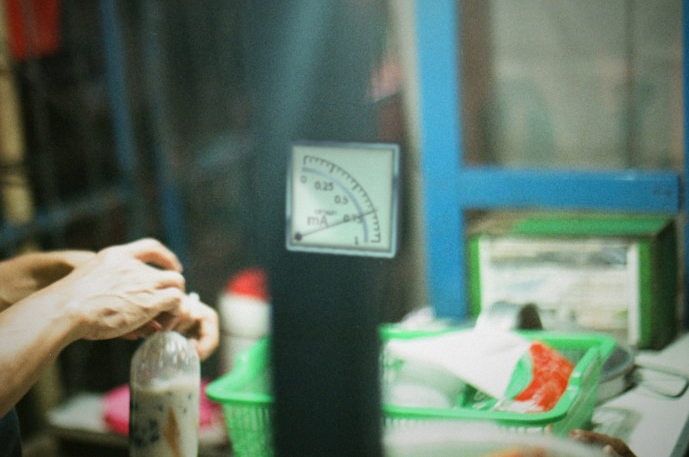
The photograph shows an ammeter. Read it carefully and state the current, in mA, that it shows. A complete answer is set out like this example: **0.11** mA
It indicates **0.75** mA
